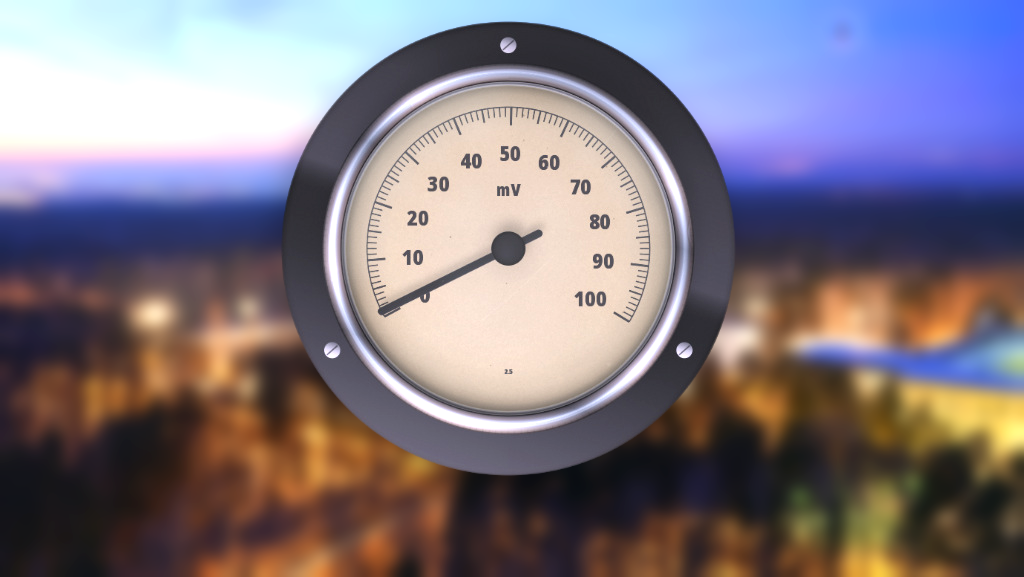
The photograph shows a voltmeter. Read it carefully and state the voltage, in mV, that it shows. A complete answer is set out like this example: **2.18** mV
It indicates **1** mV
